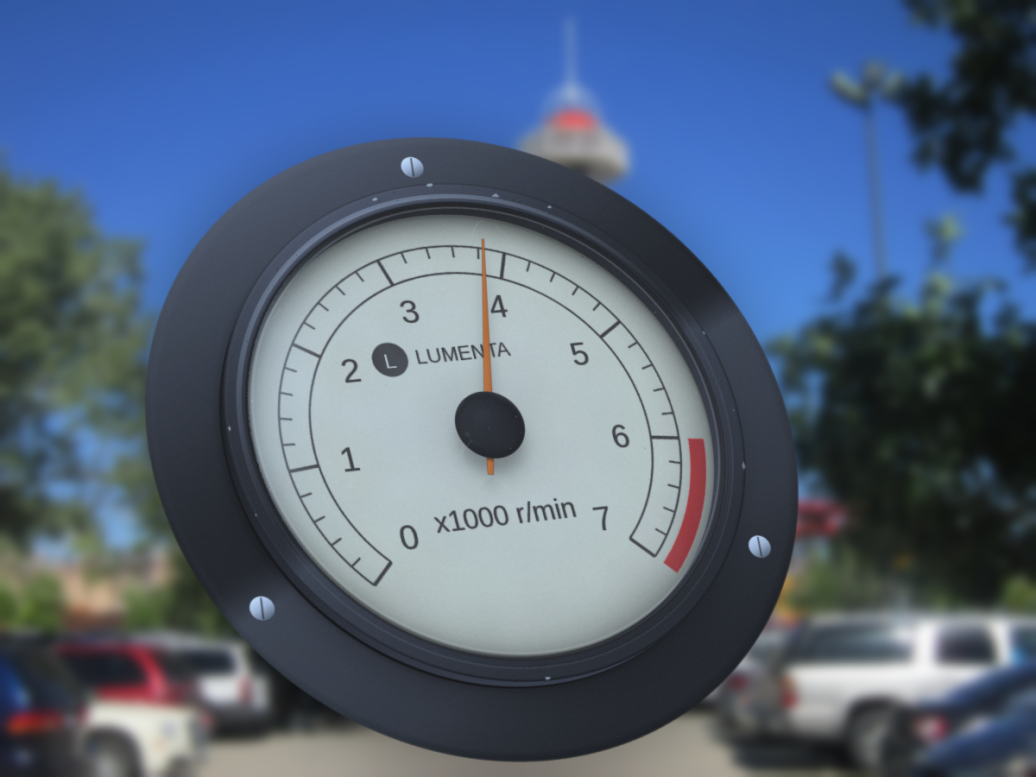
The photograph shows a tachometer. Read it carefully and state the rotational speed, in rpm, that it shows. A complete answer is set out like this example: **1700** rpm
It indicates **3800** rpm
